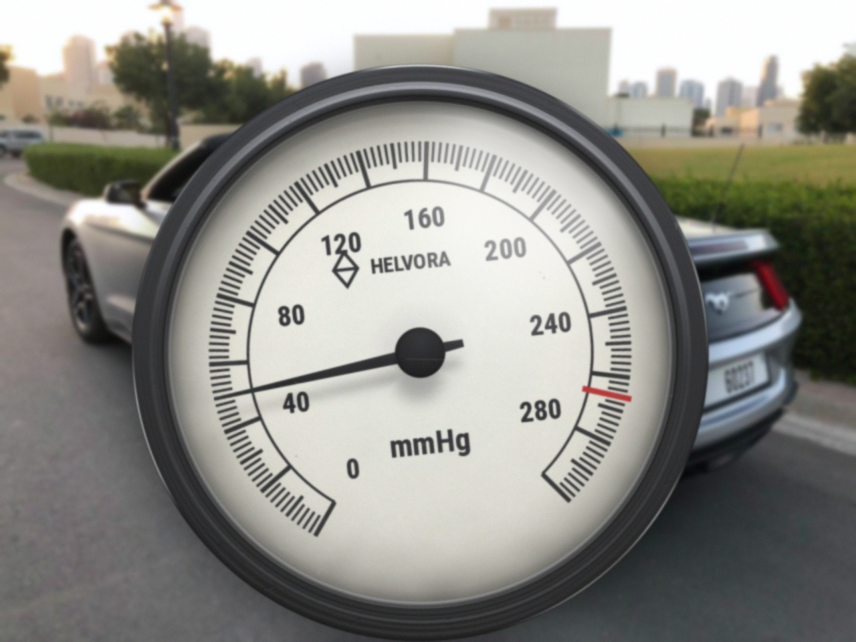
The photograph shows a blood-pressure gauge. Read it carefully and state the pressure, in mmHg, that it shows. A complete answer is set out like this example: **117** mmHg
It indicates **50** mmHg
